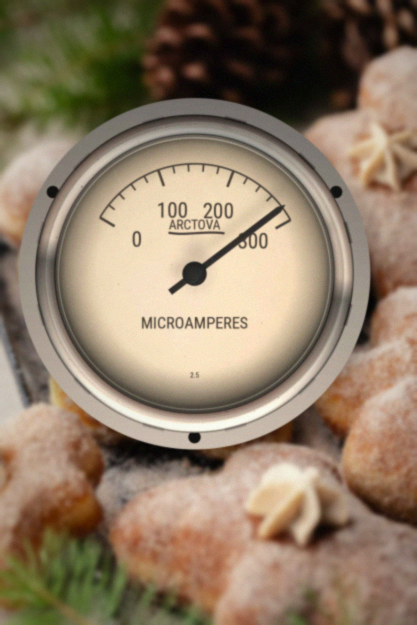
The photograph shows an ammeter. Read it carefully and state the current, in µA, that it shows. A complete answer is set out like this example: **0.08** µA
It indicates **280** µA
